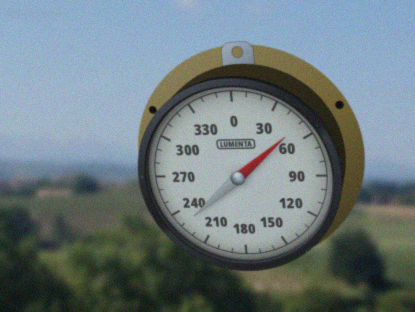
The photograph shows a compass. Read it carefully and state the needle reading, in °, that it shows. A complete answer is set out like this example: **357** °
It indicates **50** °
